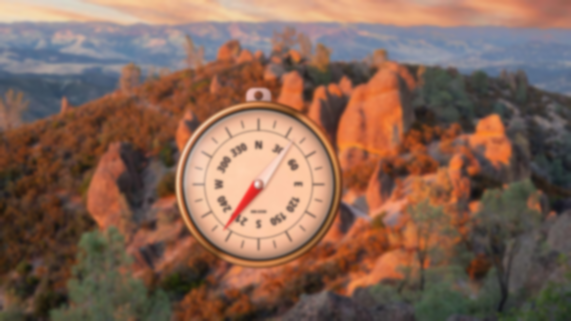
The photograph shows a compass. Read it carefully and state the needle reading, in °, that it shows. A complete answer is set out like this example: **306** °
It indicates **217.5** °
